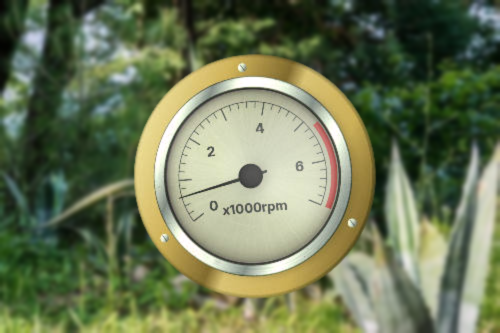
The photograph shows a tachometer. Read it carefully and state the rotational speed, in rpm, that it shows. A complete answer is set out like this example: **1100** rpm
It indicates **600** rpm
